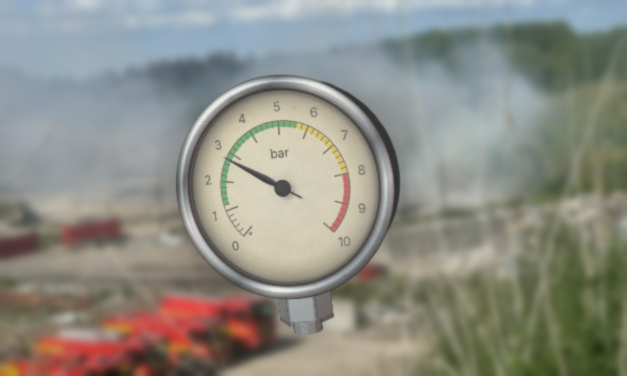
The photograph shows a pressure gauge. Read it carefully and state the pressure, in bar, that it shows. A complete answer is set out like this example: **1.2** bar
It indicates **2.8** bar
